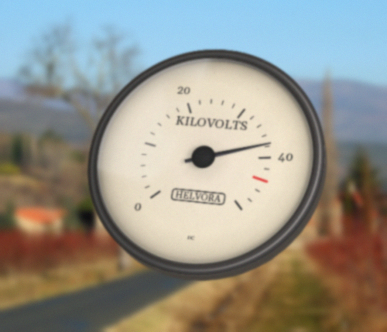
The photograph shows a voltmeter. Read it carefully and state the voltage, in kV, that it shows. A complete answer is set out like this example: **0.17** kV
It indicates **38** kV
